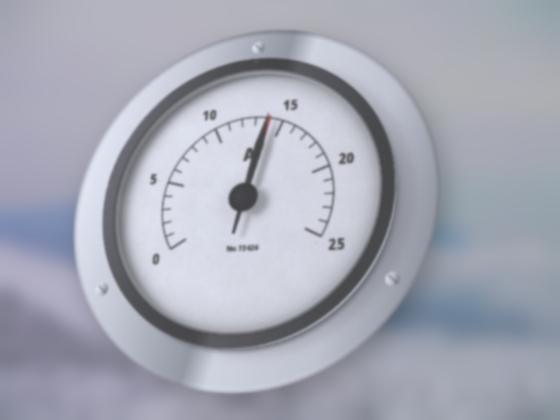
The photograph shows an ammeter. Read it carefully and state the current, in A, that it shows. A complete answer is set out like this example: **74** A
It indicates **14** A
